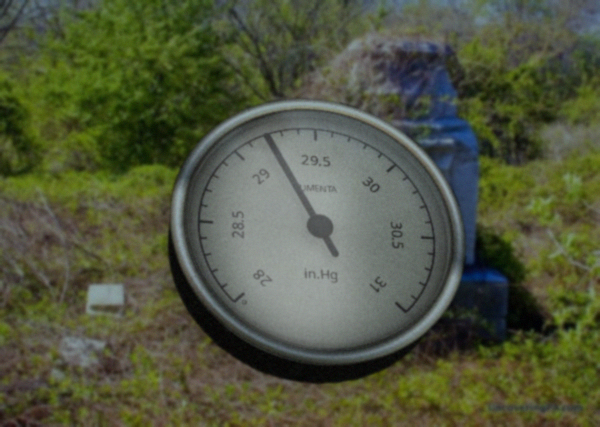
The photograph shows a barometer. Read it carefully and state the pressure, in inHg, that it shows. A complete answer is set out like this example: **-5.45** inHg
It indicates **29.2** inHg
